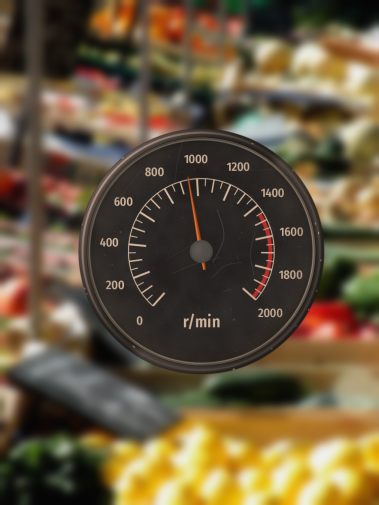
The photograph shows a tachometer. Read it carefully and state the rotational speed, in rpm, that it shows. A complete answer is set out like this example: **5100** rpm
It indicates **950** rpm
